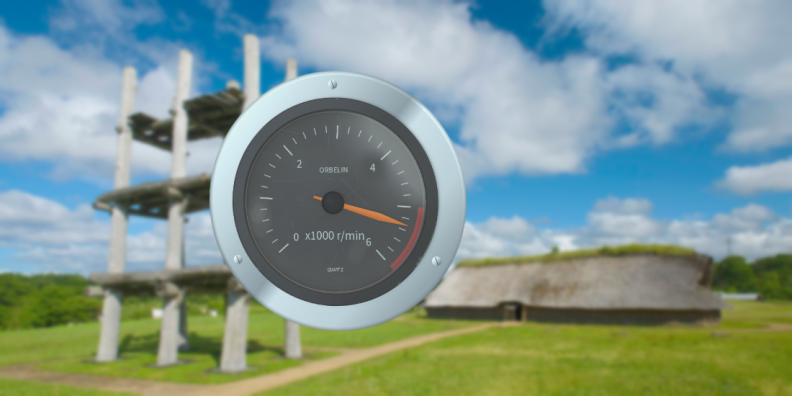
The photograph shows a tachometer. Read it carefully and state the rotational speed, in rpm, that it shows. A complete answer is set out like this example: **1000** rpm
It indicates **5300** rpm
